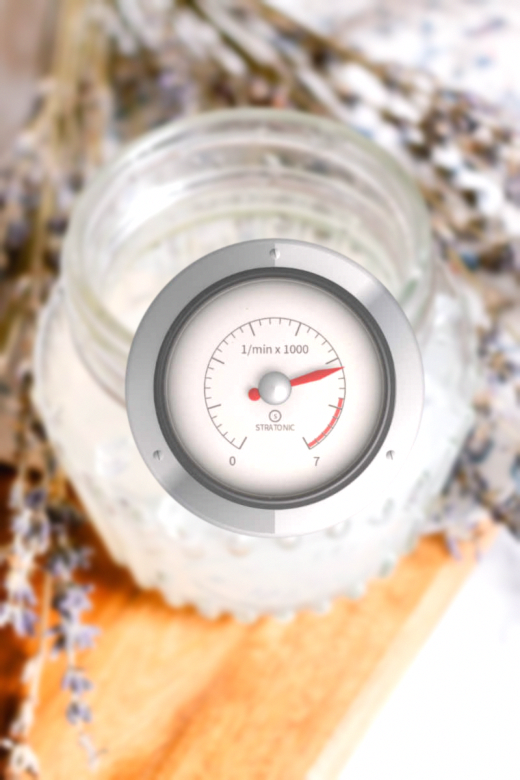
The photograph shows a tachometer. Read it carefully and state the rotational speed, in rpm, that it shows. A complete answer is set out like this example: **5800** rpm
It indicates **5200** rpm
